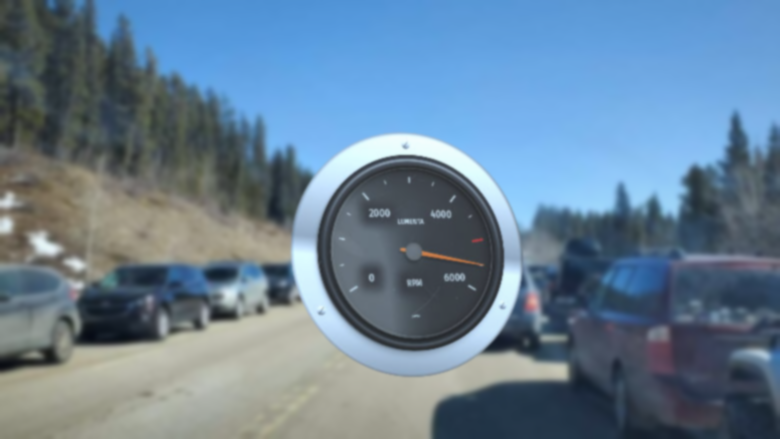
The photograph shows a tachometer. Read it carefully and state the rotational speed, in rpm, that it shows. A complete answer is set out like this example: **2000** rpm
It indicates **5500** rpm
